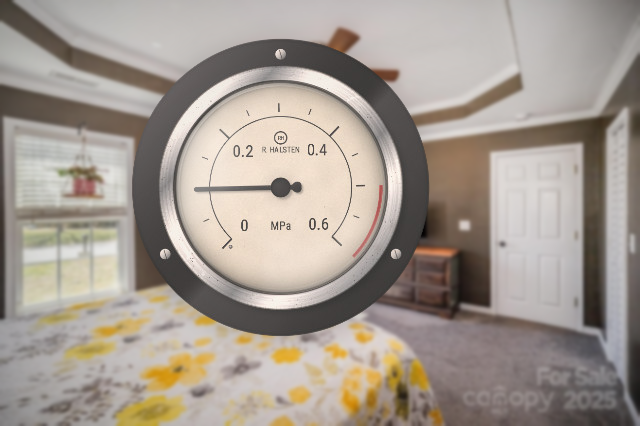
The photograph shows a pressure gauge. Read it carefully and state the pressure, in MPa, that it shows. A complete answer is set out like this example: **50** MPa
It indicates **0.1** MPa
